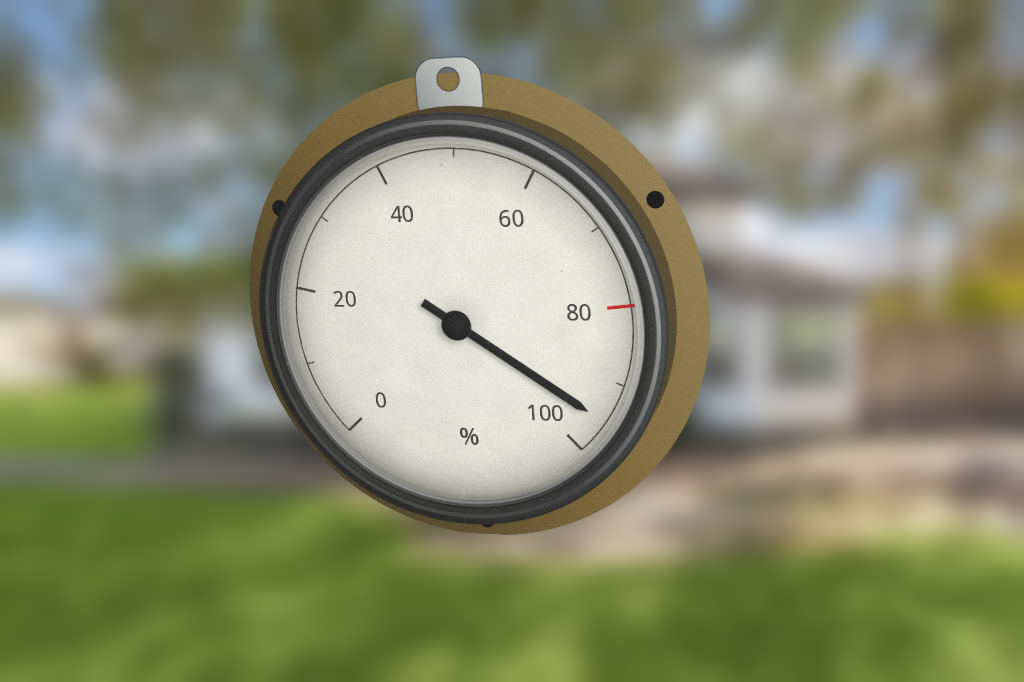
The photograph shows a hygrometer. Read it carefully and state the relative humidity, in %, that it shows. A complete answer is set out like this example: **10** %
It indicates **95** %
